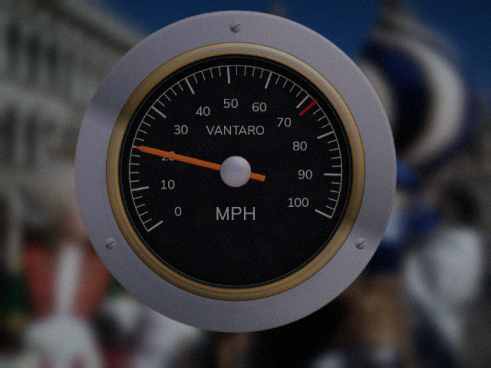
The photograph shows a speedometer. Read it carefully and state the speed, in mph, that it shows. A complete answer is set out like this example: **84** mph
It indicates **20** mph
